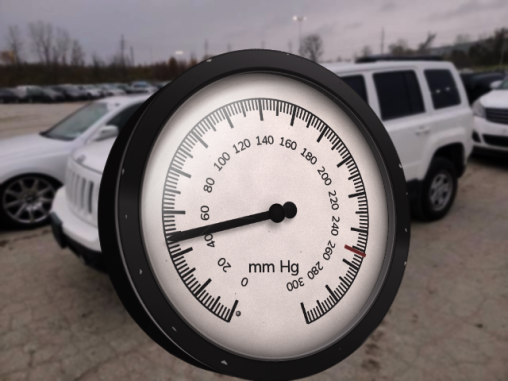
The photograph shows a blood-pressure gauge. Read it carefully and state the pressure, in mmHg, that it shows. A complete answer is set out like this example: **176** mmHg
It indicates **48** mmHg
